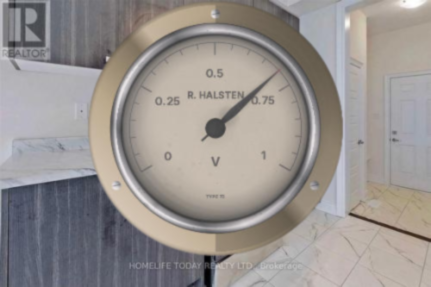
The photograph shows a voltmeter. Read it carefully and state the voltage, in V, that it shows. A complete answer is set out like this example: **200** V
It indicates **0.7** V
